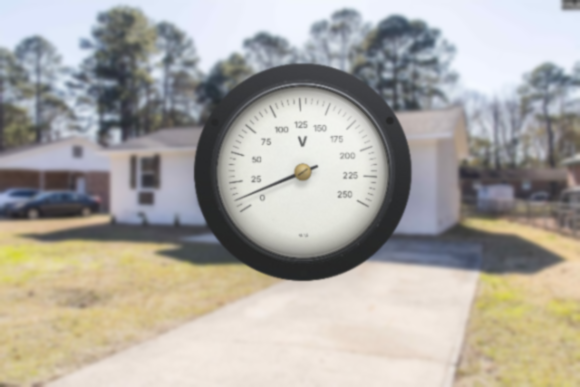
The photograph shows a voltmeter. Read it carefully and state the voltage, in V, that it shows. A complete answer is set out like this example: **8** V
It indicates **10** V
